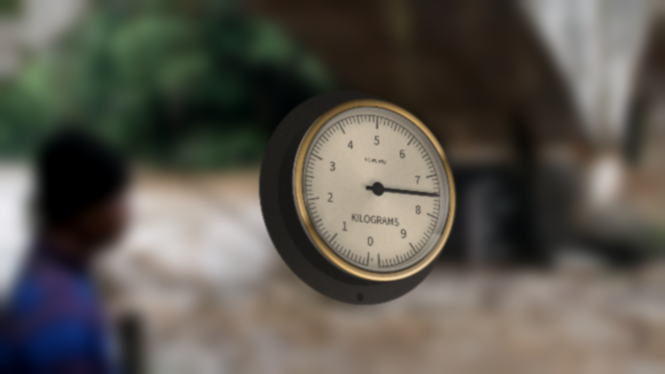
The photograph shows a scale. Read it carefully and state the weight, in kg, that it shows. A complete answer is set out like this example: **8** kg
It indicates **7.5** kg
